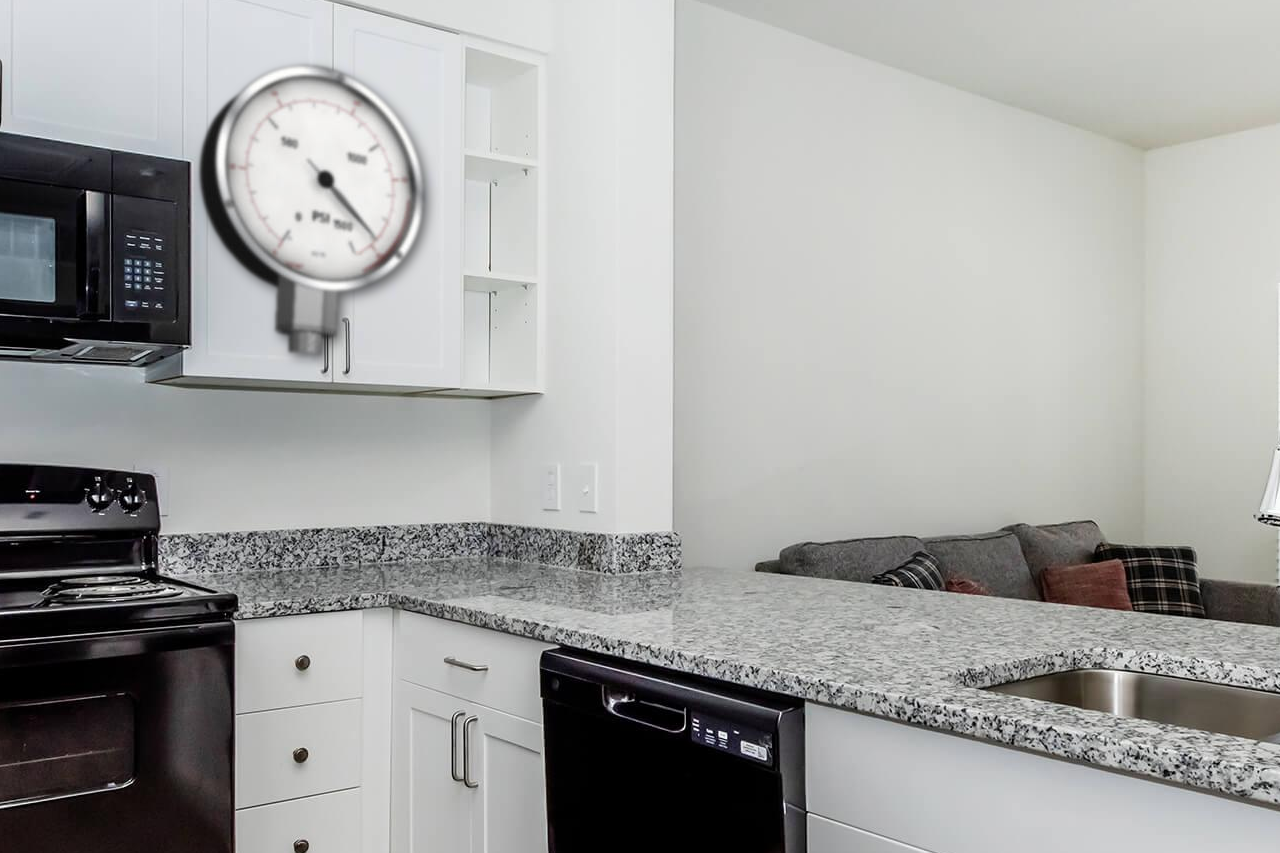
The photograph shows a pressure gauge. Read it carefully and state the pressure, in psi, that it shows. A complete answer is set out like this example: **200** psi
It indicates **1400** psi
